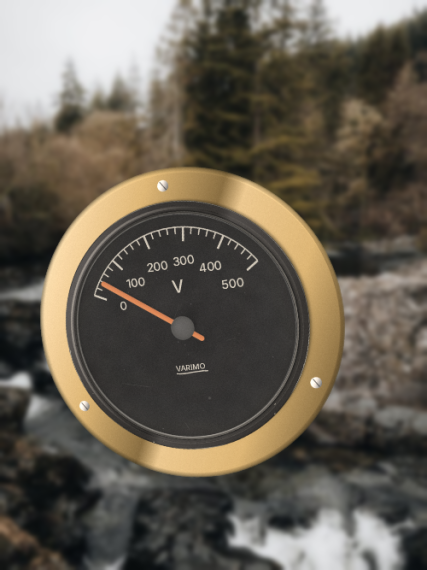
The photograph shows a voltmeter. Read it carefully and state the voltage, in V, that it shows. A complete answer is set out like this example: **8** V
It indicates **40** V
